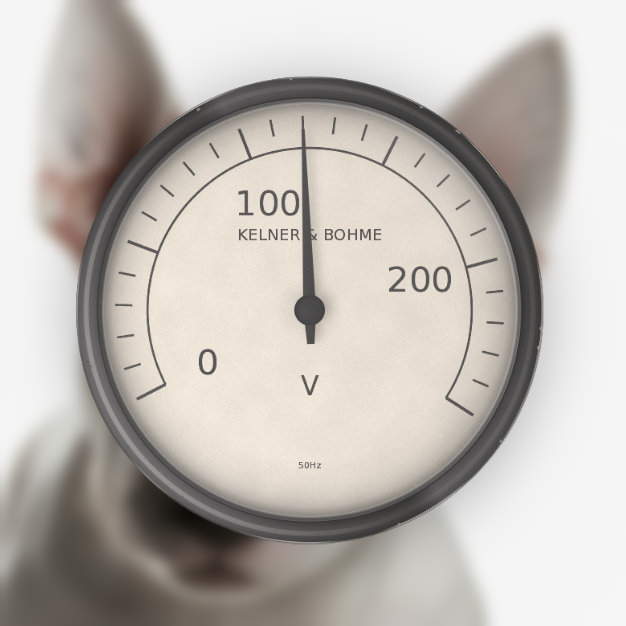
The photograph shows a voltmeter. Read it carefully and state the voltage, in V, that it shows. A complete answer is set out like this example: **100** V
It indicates **120** V
